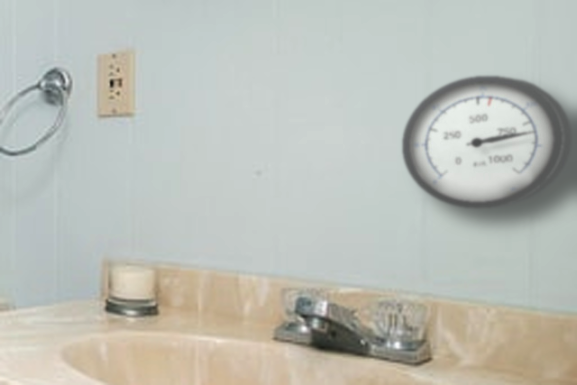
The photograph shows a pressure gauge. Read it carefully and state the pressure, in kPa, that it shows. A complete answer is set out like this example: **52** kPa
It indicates **800** kPa
